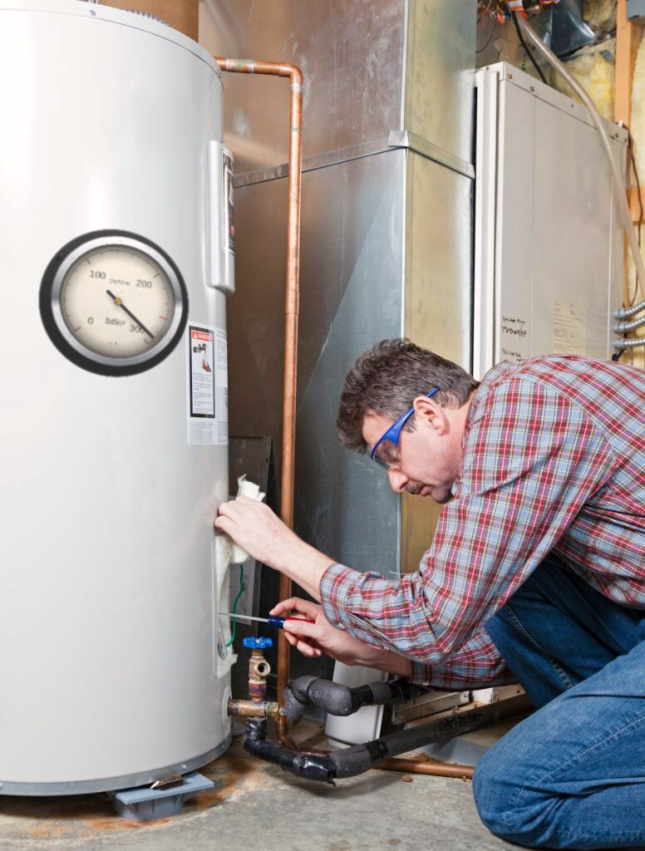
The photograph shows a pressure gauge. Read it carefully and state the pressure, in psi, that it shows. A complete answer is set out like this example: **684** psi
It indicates **290** psi
